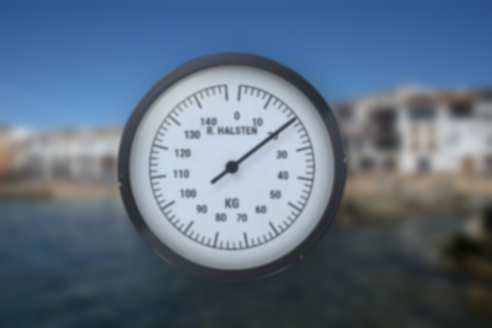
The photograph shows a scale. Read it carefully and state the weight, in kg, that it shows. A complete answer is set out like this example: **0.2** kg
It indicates **20** kg
